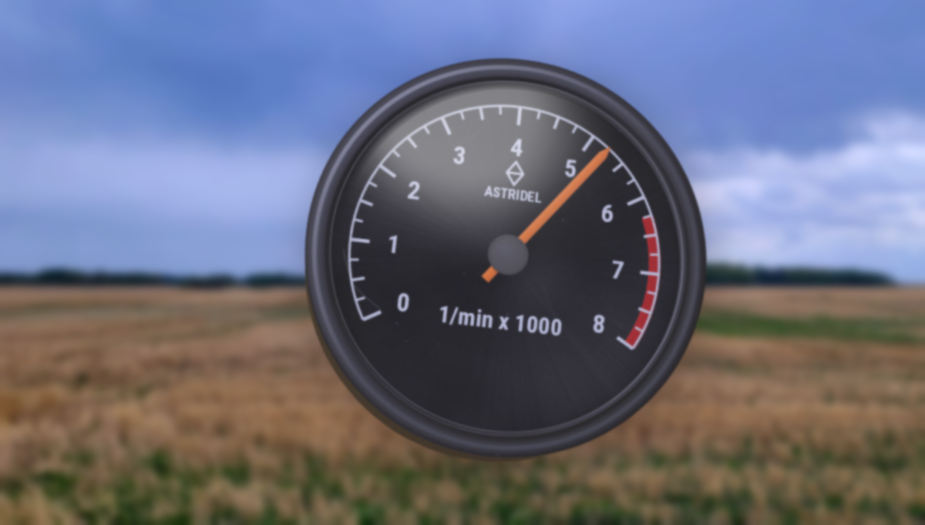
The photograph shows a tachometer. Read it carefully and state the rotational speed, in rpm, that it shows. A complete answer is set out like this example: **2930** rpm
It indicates **5250** rpm
